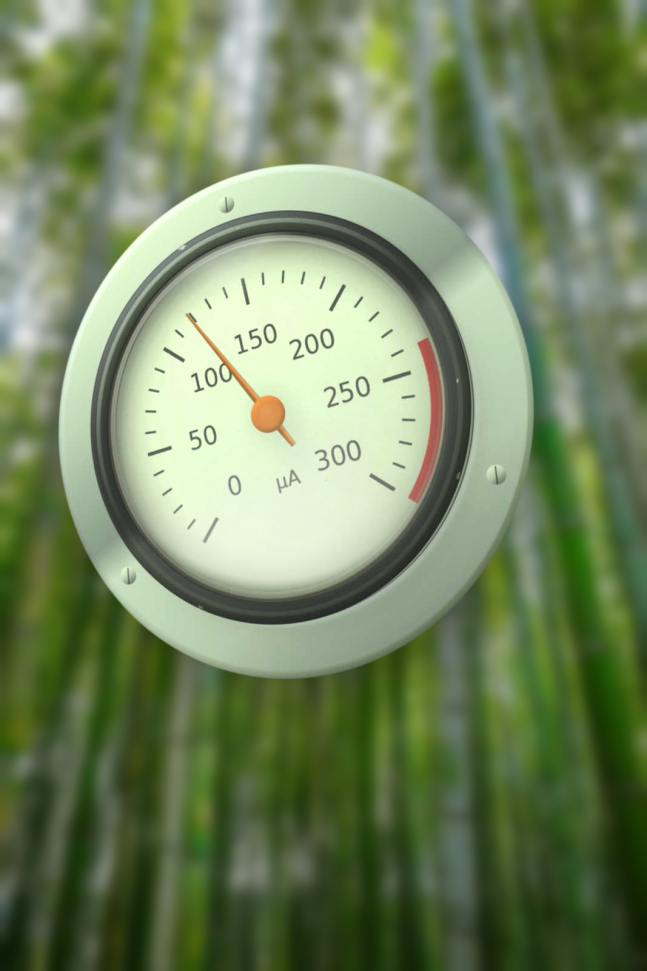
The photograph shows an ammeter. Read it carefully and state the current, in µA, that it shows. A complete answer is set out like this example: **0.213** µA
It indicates **120** µA
